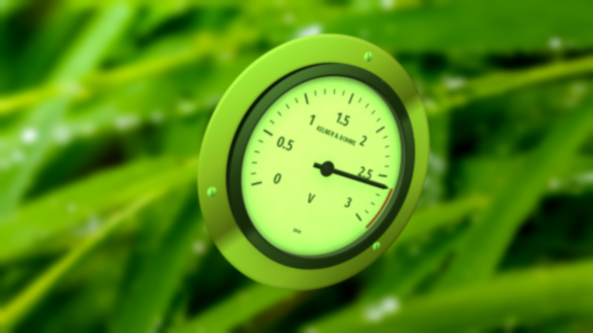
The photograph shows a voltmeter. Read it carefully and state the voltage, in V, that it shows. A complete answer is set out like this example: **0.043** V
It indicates **2.6** V
